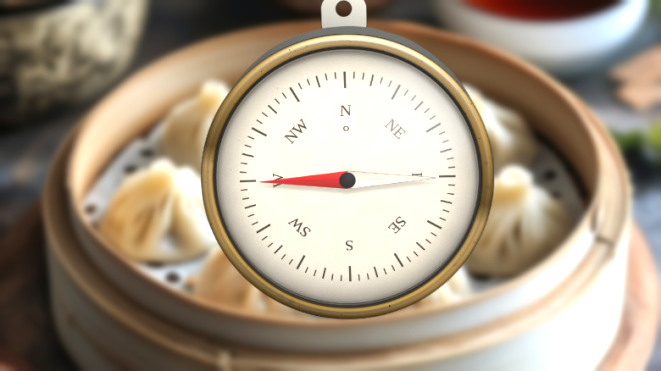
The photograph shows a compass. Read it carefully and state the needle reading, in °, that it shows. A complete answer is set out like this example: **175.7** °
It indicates **270** °
